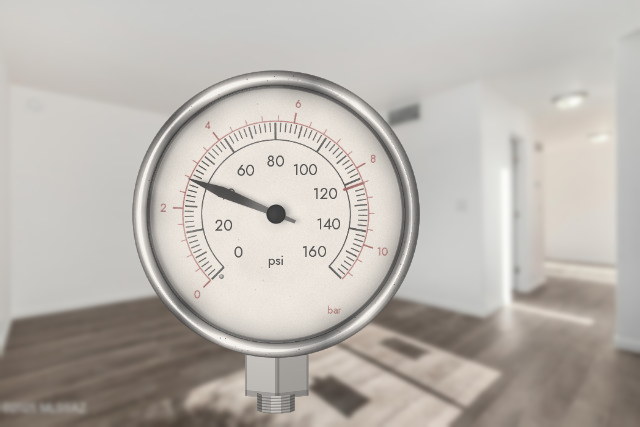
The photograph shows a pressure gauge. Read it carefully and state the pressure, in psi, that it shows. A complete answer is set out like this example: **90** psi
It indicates **40** psi
